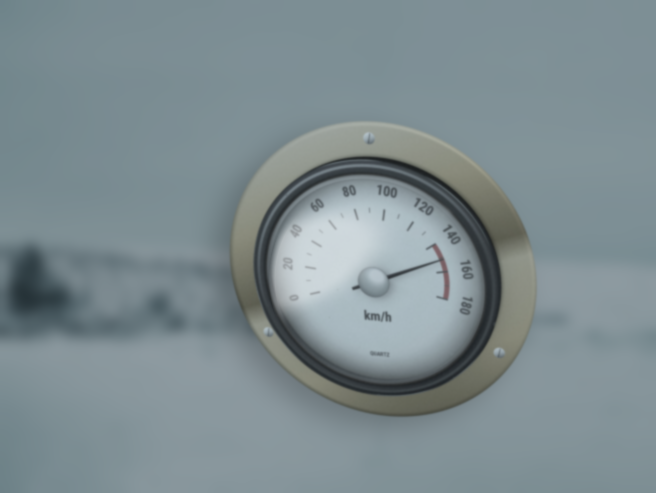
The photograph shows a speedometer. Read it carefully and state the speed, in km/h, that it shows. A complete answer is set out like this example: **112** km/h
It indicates **150** km/h
